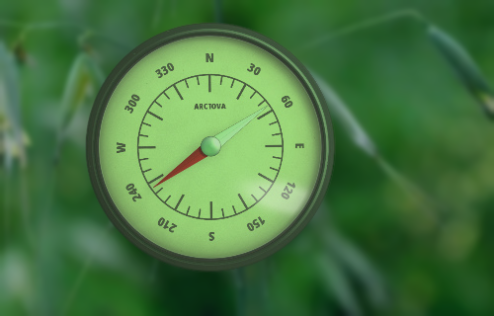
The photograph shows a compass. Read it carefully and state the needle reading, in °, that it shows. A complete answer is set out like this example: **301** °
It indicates **235** °
